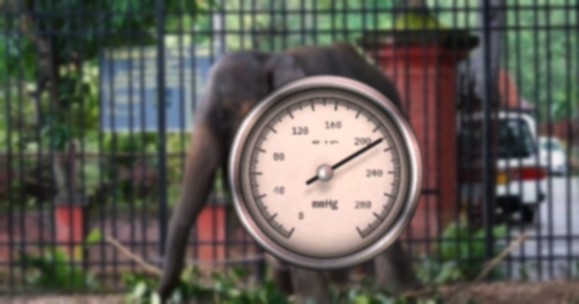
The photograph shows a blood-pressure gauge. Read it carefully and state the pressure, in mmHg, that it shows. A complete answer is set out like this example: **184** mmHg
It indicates **210** mmHg
